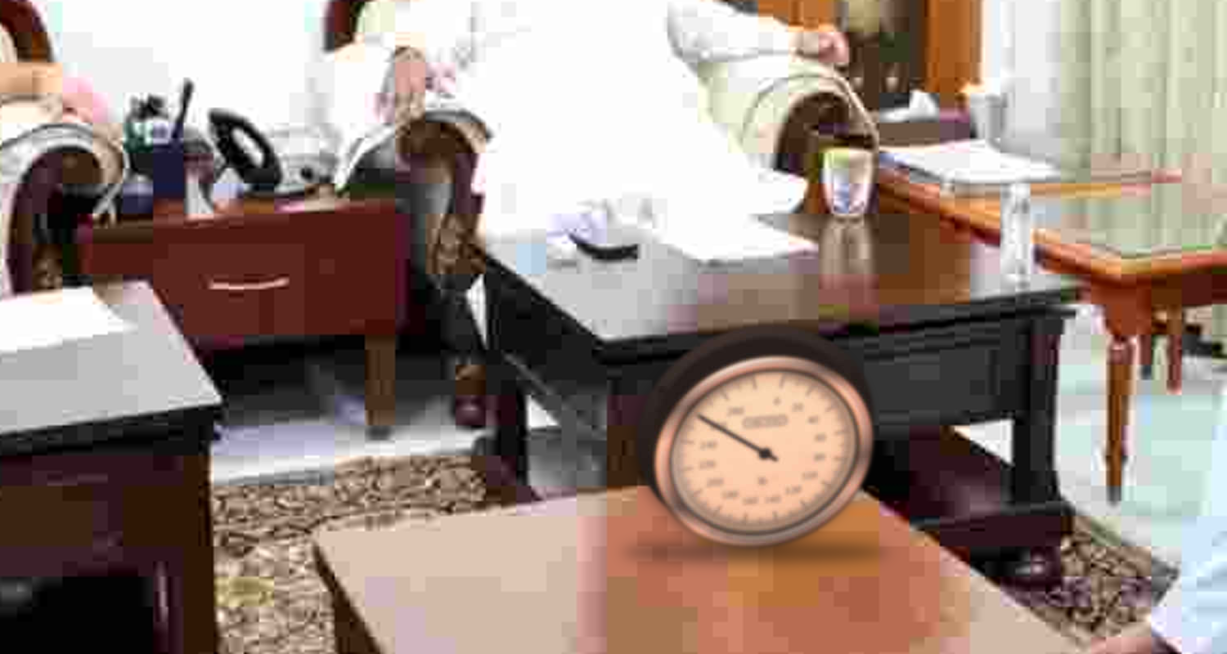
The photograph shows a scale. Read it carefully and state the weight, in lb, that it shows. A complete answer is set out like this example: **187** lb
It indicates **260** lb
